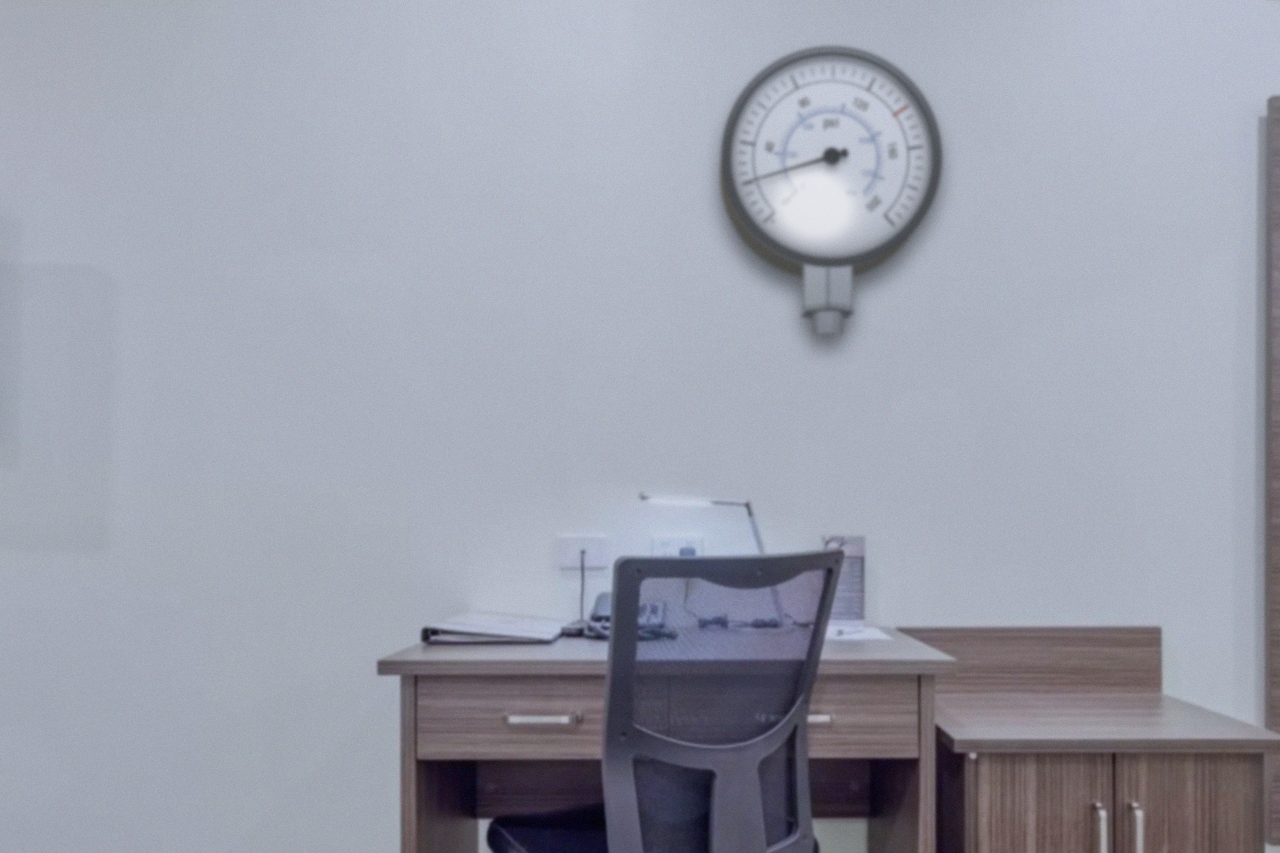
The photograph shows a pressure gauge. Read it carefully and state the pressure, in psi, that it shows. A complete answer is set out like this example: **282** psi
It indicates **20** psi
